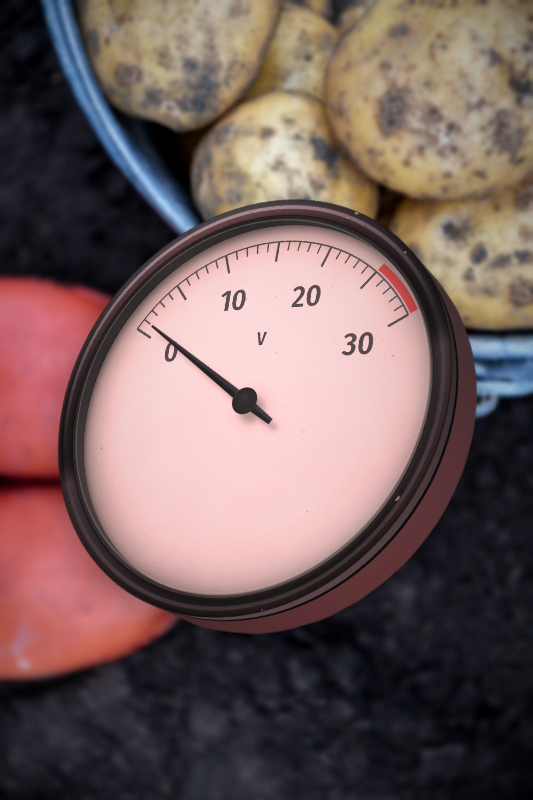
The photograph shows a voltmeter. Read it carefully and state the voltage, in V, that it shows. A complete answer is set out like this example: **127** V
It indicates **1** V
